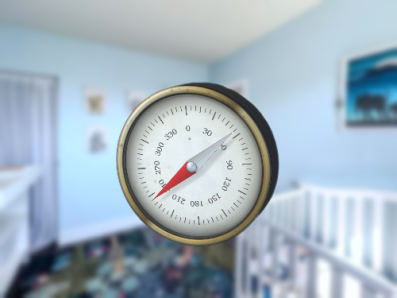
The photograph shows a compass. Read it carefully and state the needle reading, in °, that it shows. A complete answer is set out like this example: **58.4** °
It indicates **235** °
